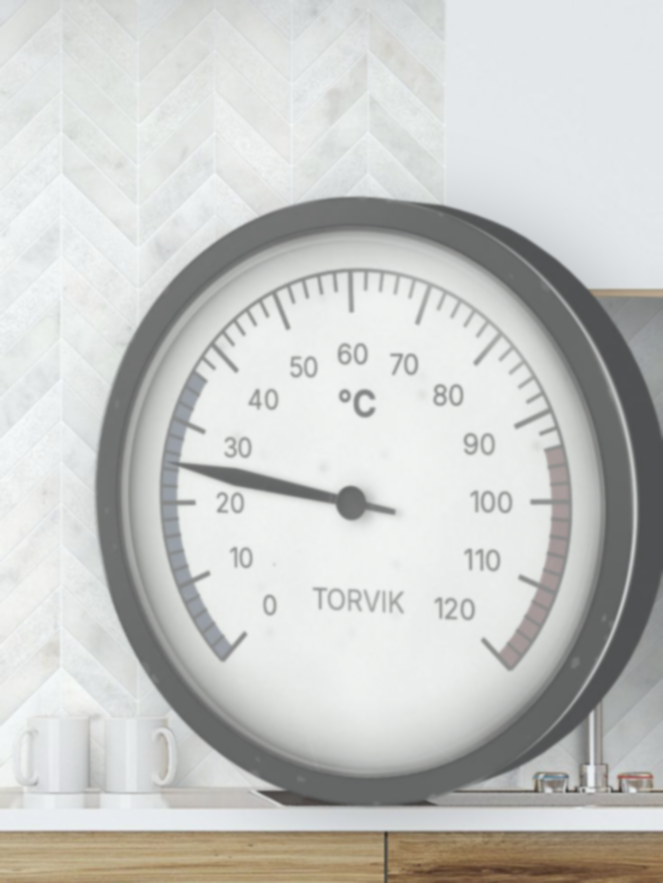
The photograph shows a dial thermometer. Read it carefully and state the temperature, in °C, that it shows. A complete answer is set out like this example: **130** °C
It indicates **25** °C
